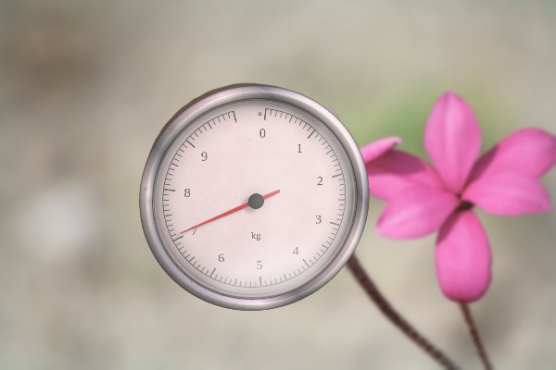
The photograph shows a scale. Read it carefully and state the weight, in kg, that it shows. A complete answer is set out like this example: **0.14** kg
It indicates **7.1** kg
